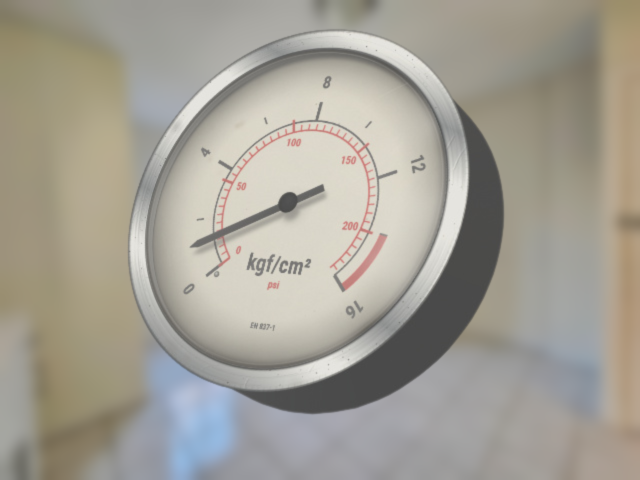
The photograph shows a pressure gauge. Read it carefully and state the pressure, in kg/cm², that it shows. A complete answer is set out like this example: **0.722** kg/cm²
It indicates **1** kg/cm²
